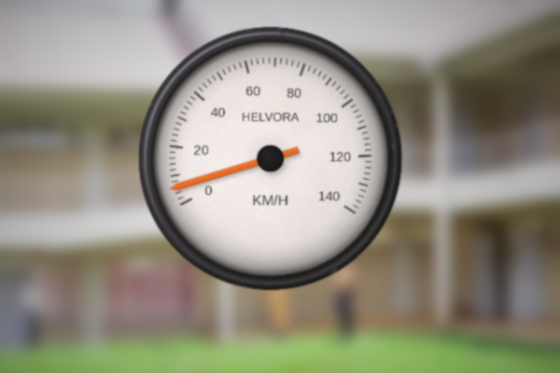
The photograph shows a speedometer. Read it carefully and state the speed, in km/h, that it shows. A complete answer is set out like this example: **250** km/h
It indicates **6** km/h
